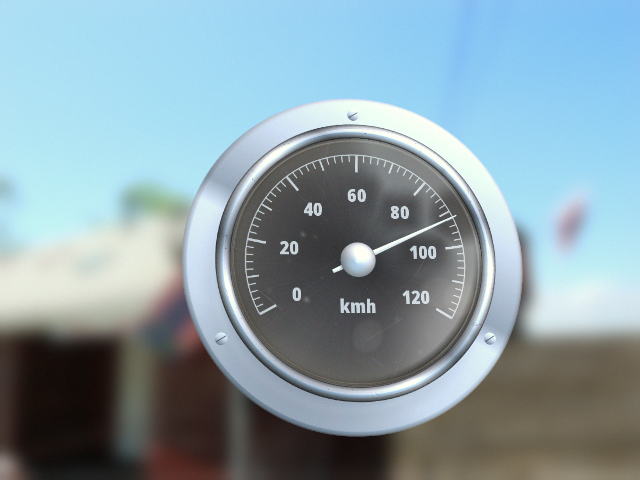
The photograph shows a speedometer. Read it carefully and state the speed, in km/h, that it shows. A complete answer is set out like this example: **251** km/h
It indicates **92** km/h
